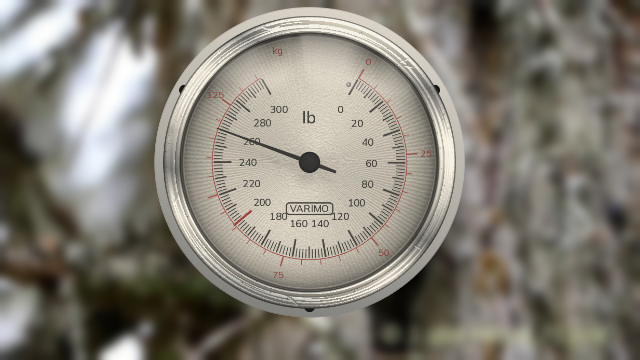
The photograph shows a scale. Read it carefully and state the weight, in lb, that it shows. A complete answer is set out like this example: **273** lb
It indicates **260** lb
